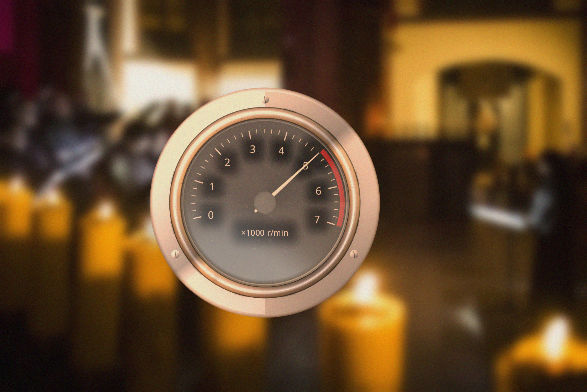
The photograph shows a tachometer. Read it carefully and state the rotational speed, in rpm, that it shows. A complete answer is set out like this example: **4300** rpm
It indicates **5000** rpm
